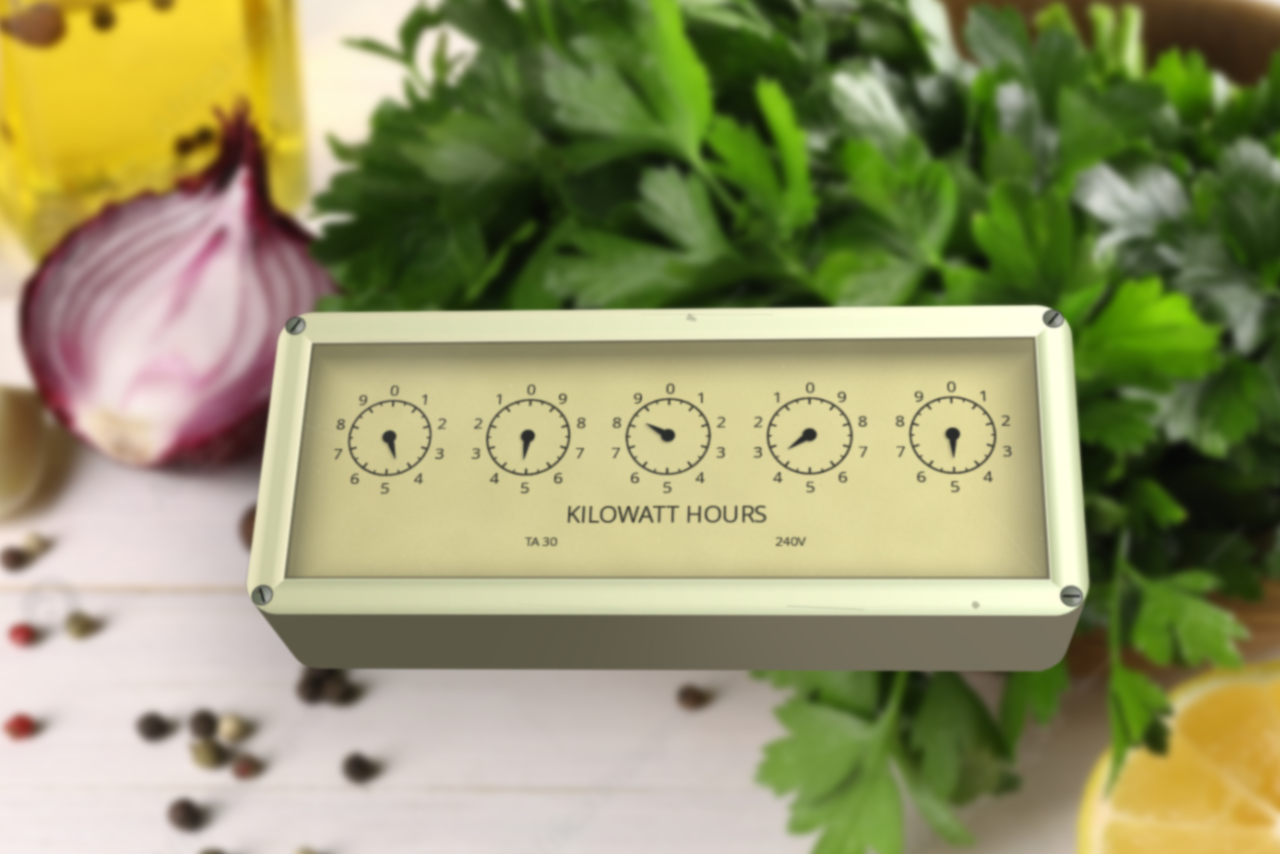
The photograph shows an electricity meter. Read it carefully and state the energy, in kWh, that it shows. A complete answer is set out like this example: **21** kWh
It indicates **44835** kWh
